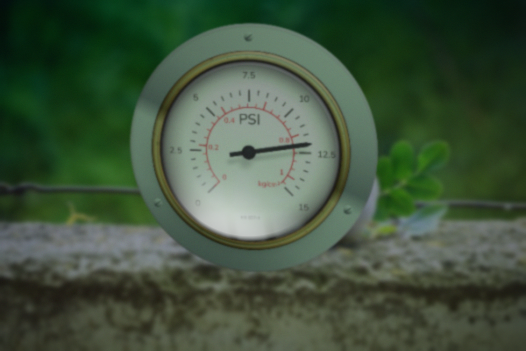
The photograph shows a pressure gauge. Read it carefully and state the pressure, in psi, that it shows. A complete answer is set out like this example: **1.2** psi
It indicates **12** psi
